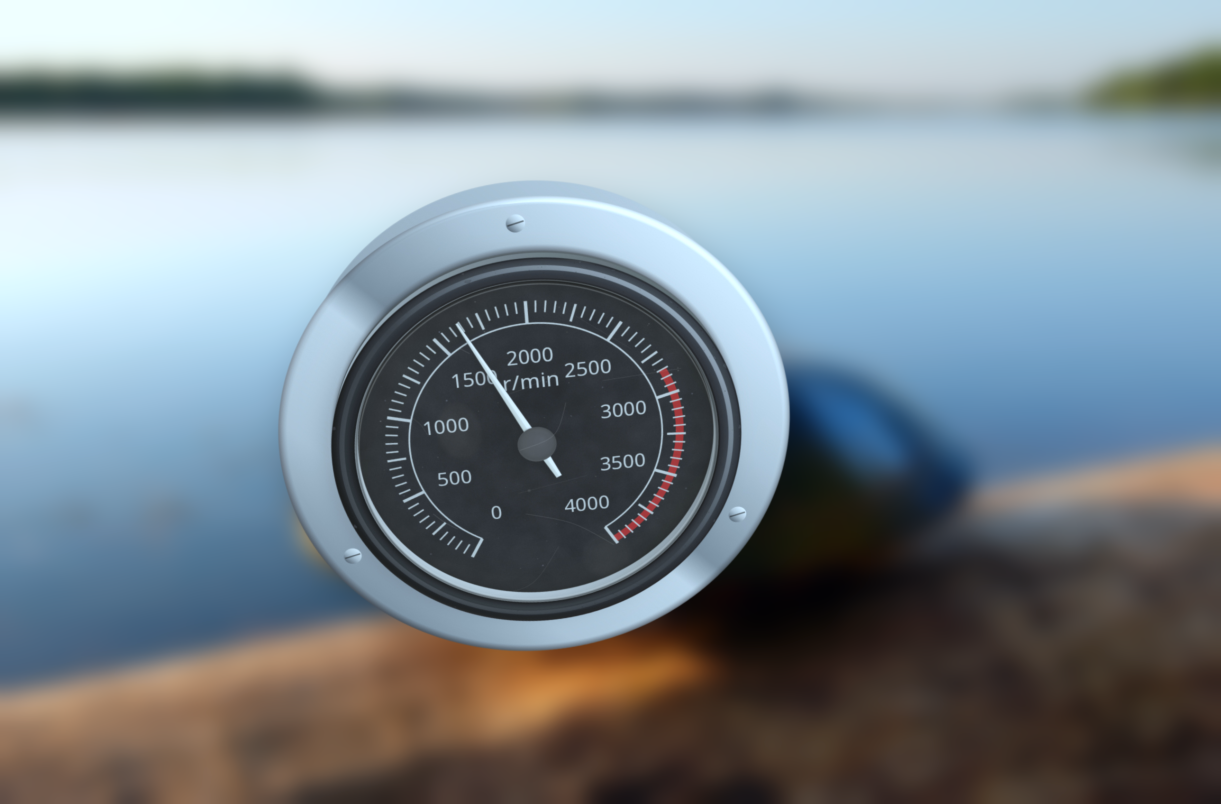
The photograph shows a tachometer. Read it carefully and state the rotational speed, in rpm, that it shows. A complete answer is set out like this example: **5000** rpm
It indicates **1650** rpm
